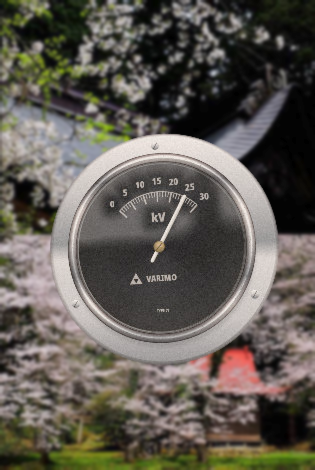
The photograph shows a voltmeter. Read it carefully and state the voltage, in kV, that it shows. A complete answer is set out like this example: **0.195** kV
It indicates **25** kV
